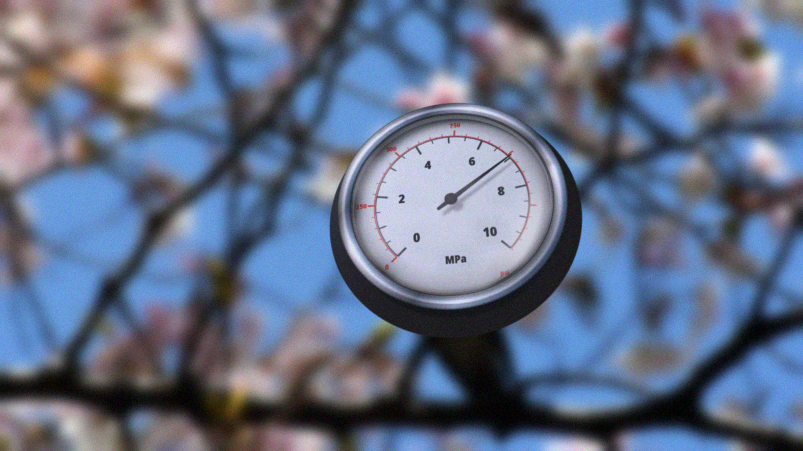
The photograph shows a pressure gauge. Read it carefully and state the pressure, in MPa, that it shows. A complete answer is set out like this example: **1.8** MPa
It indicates **7** MPa
